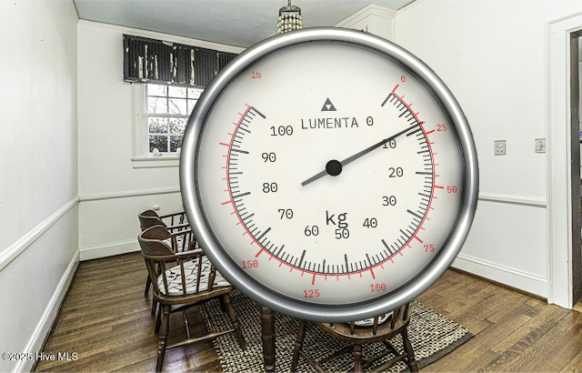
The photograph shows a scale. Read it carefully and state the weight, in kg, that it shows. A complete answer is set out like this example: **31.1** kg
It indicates **9** kg
